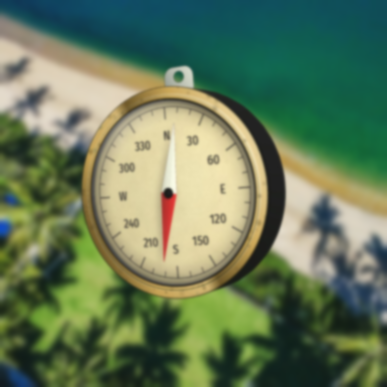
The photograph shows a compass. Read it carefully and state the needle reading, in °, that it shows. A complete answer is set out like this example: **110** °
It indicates **190** °
